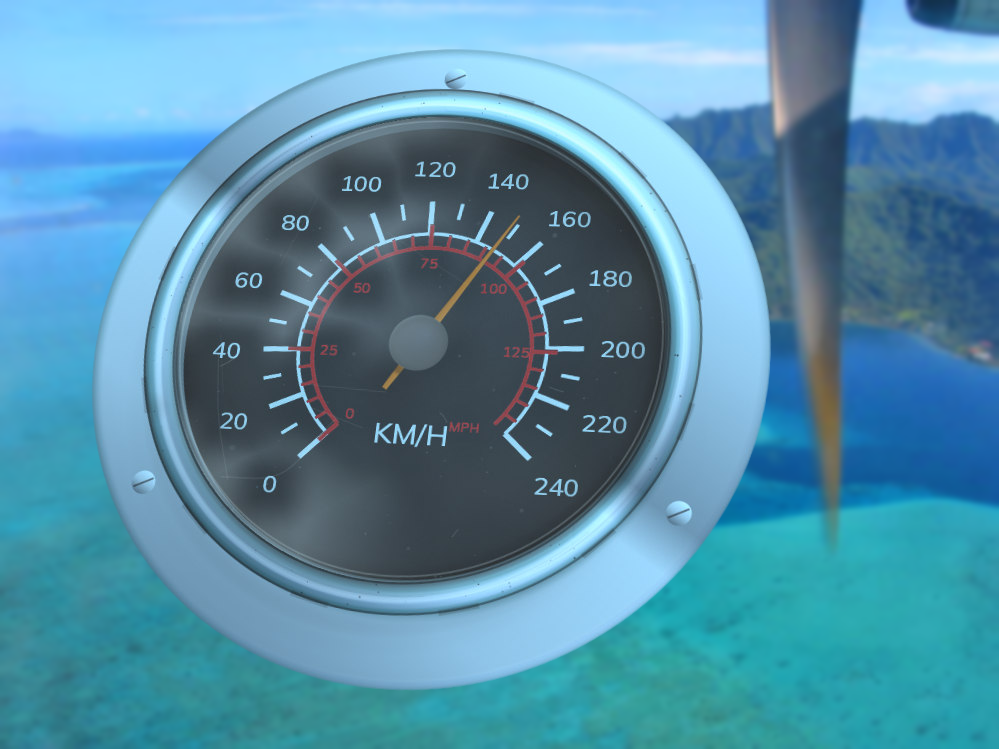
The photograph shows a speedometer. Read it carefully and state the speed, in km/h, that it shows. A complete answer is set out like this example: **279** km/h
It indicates **150** km/h
